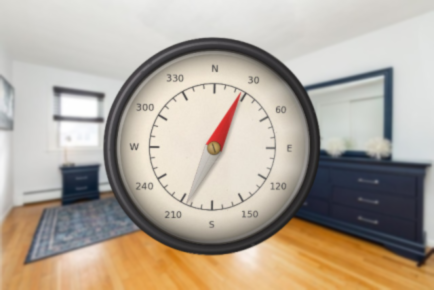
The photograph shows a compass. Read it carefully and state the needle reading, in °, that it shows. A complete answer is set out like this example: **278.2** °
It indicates **25** °
